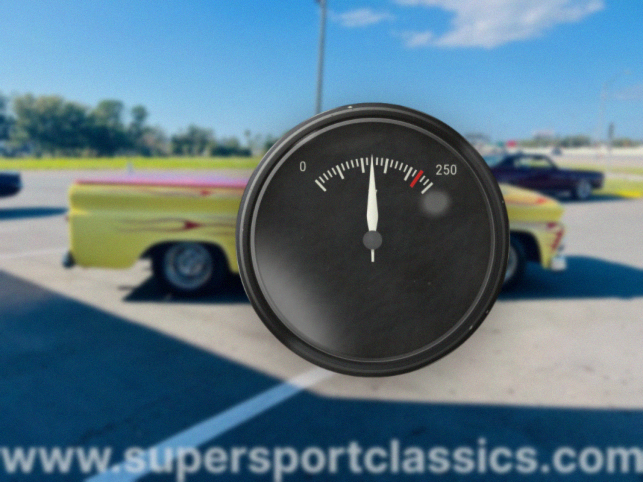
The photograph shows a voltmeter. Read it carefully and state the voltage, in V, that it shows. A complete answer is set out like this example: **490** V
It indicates **120** V
